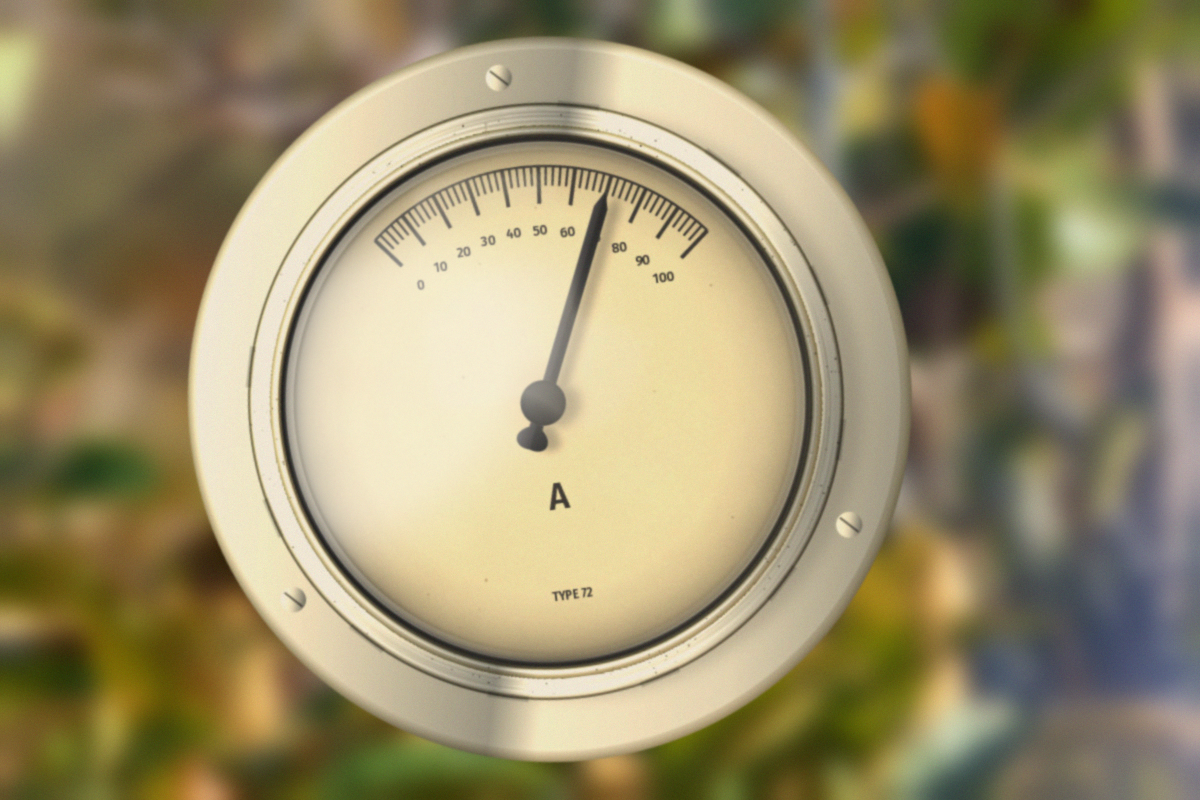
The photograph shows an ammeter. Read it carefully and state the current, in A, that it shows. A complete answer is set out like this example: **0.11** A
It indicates **70** A
